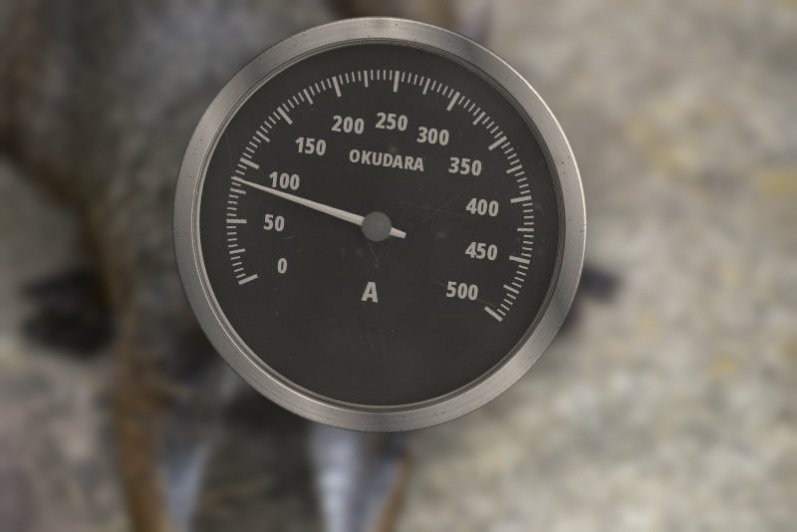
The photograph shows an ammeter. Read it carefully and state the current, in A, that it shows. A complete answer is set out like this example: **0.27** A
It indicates **85** A
